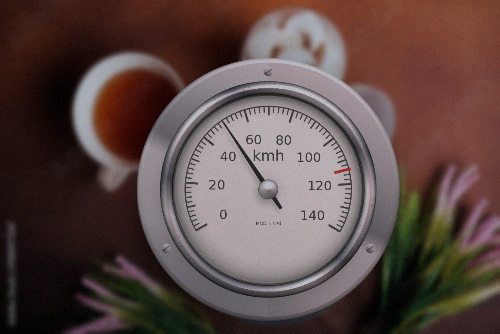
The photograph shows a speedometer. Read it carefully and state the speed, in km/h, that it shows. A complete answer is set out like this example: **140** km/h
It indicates **50** km/h
